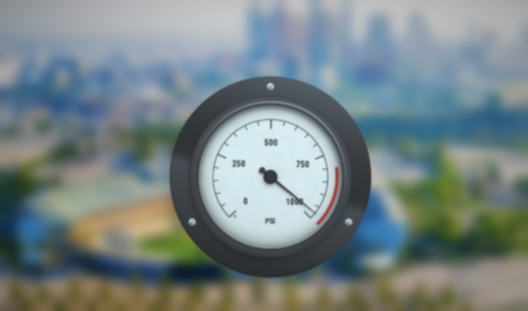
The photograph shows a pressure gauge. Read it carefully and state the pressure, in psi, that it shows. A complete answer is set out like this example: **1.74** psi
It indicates **975** psi
